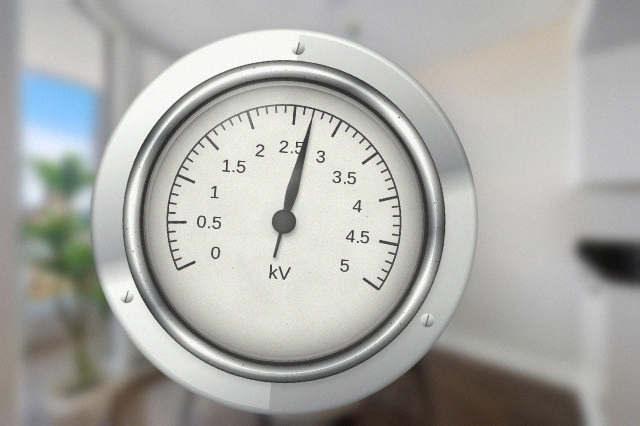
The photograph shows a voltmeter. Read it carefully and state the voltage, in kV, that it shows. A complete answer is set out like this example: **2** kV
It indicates **2.7** kV
